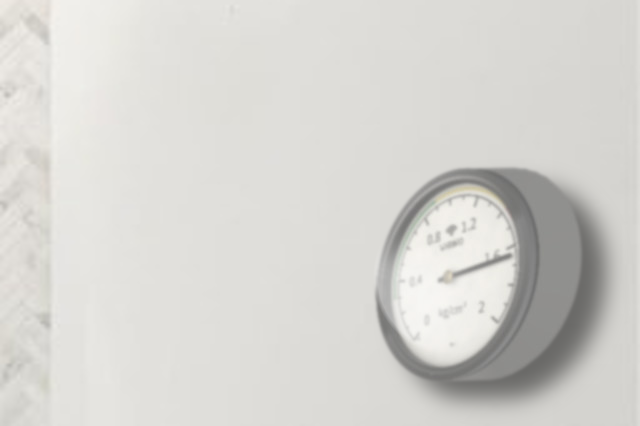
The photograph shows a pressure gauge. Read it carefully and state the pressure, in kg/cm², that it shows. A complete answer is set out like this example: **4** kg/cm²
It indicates **1.65** kg/cm²
